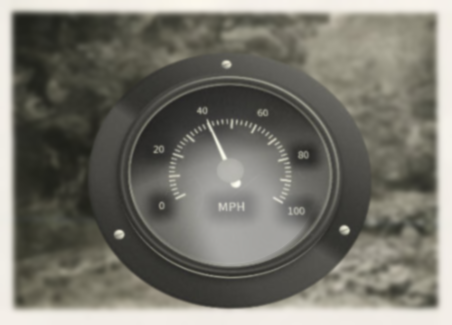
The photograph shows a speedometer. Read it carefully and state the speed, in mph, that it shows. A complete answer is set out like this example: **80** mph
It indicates **40** mph
